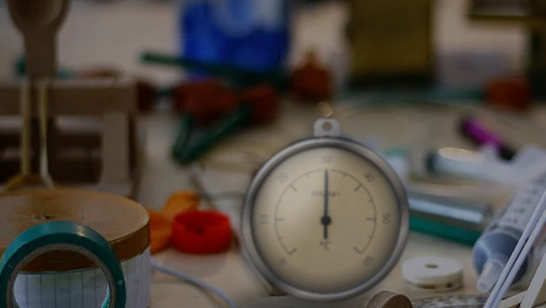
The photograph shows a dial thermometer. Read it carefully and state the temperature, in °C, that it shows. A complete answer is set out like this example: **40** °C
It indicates **30** °C
